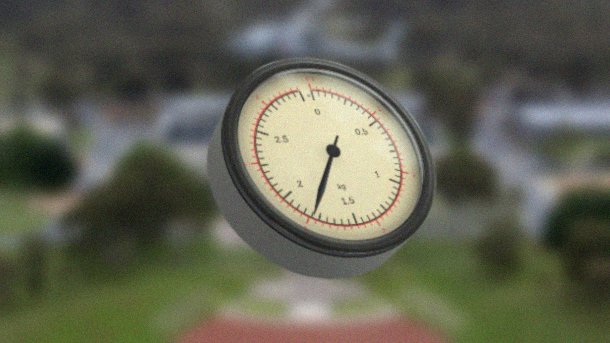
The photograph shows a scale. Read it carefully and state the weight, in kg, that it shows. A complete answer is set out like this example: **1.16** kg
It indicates **1.8** kg
